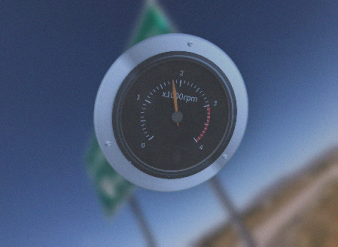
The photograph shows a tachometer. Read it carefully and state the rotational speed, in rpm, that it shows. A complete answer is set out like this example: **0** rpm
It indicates **1800** rpm
